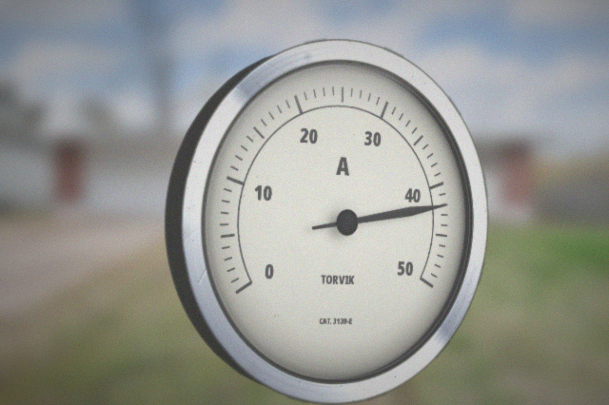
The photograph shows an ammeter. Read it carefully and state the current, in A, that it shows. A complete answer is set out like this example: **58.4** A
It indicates **42** A
